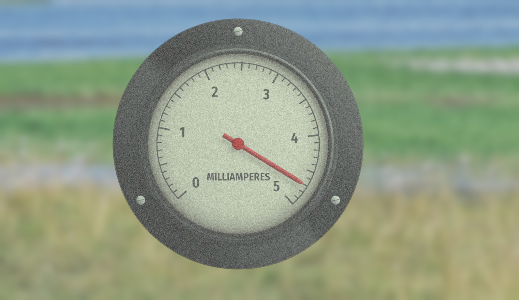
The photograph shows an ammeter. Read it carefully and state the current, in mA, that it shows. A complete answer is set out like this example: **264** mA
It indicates **4.7** mA
